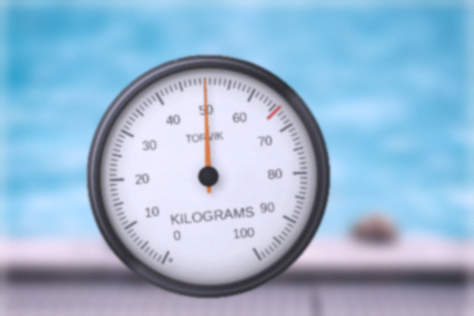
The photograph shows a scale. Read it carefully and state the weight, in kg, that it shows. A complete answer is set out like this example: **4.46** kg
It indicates **50** kg
